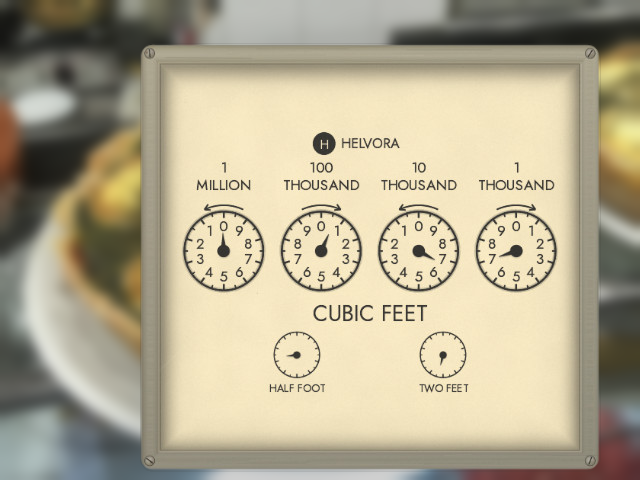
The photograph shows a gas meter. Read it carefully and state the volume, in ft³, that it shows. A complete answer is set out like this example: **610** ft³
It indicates **6700** ft³
